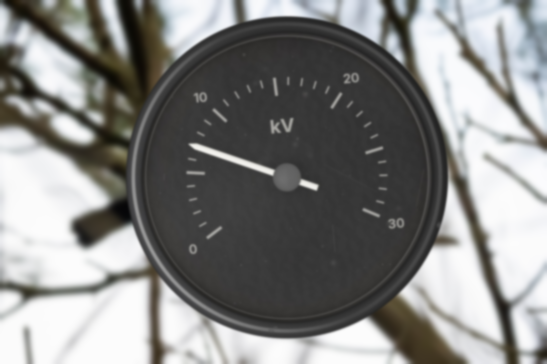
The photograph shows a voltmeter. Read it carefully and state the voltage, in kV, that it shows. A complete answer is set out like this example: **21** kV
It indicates **7** kV
